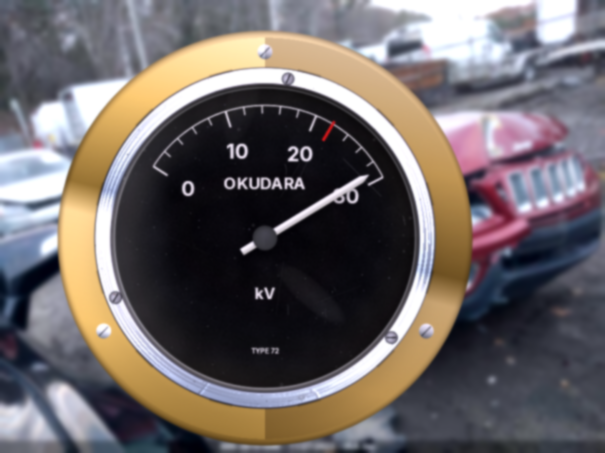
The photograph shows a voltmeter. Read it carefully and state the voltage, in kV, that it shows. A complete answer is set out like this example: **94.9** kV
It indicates **29** kV
